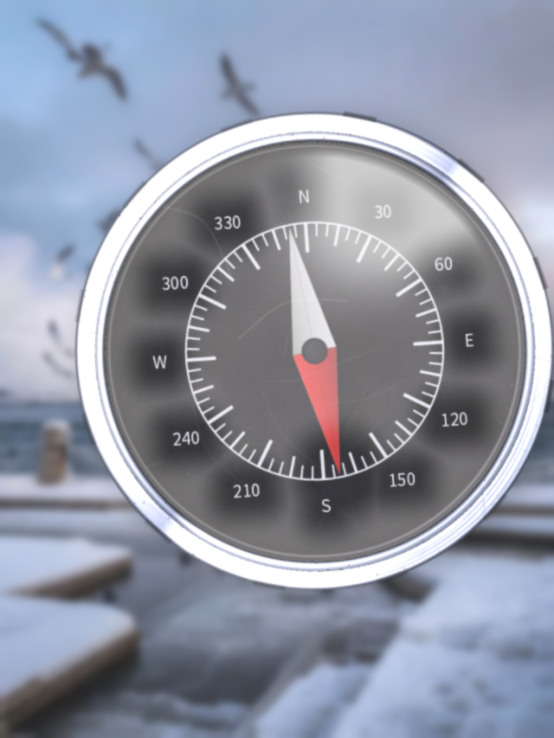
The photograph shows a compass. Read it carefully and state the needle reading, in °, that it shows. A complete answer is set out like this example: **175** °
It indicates **172.5** °
